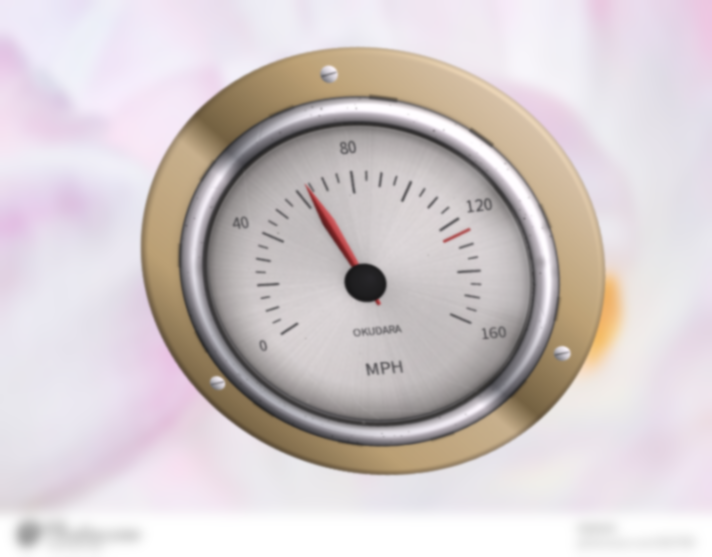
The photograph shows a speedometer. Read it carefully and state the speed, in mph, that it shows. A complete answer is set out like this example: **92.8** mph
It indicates **65** mph
